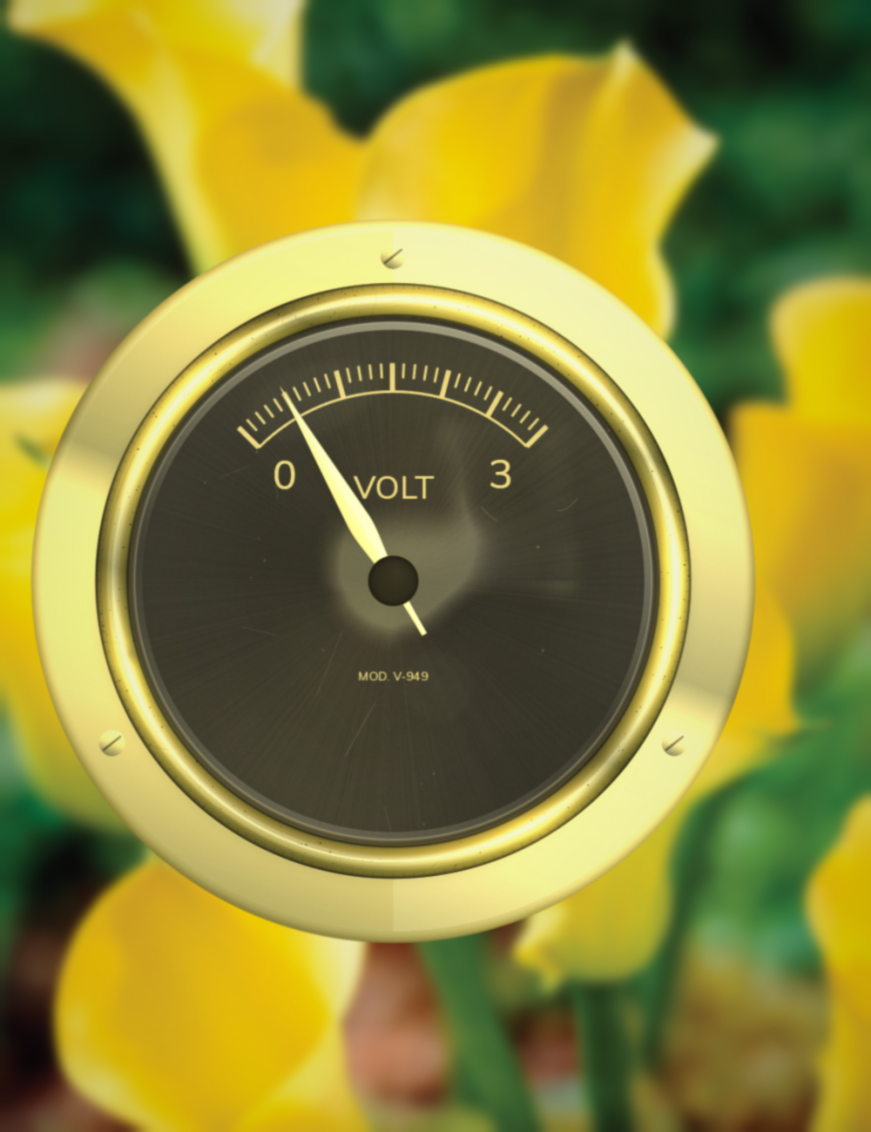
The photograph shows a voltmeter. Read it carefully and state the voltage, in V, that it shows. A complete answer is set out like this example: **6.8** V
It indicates **0.5** V
